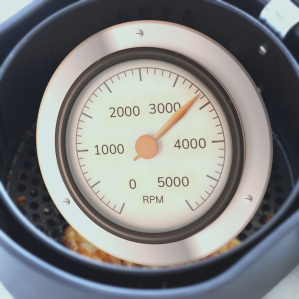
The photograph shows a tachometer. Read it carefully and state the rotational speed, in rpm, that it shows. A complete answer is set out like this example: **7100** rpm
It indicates **3350** rpm
